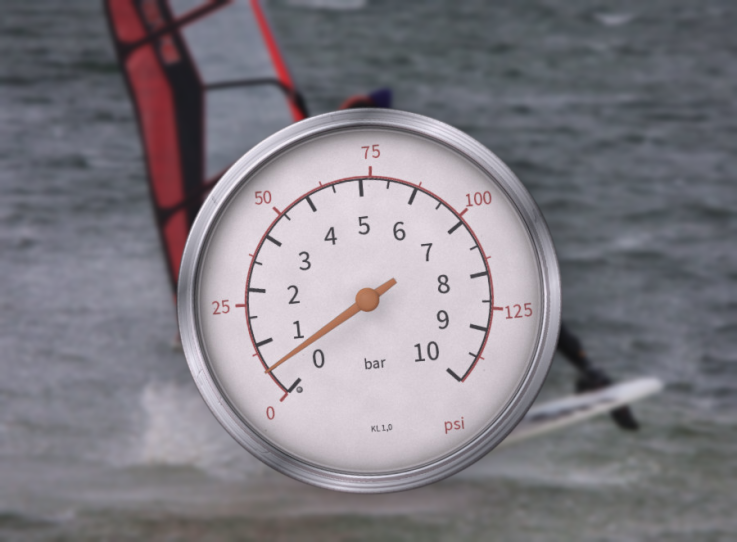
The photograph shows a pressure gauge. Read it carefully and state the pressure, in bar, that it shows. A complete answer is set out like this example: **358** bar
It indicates **0.5** bar
